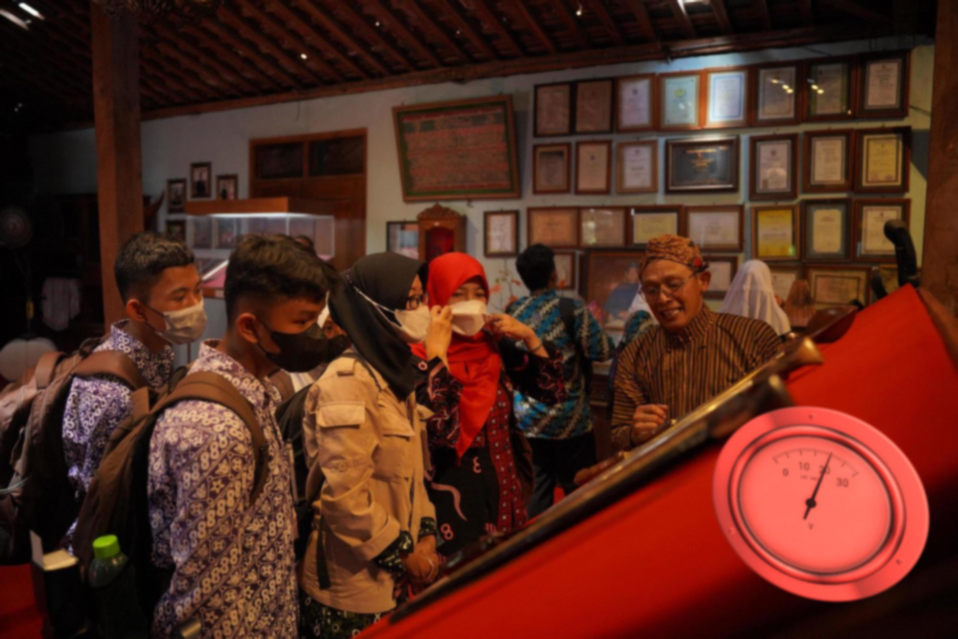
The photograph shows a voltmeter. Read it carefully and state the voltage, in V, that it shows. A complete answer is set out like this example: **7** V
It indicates **20** V
